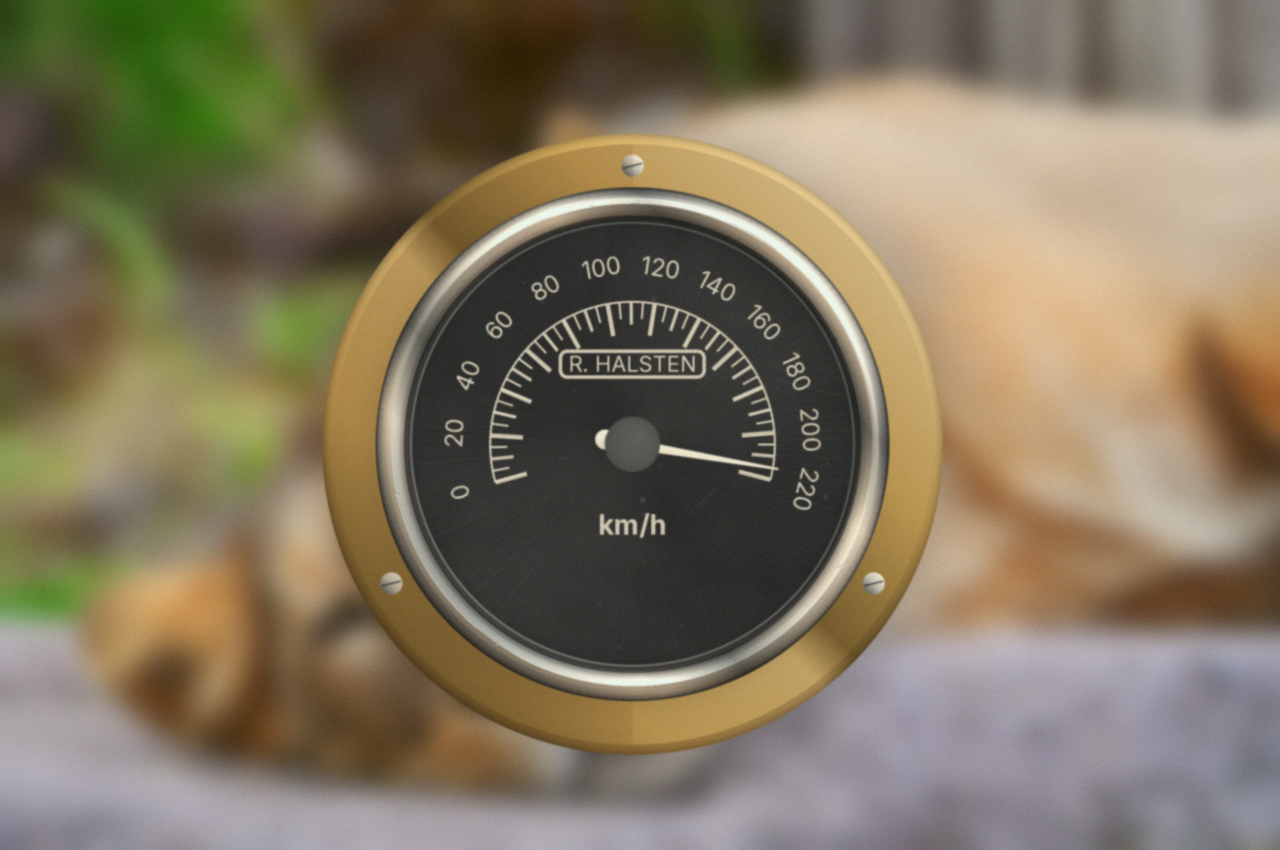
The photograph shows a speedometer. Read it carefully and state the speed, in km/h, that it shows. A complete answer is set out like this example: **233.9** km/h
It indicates **215** km/h
